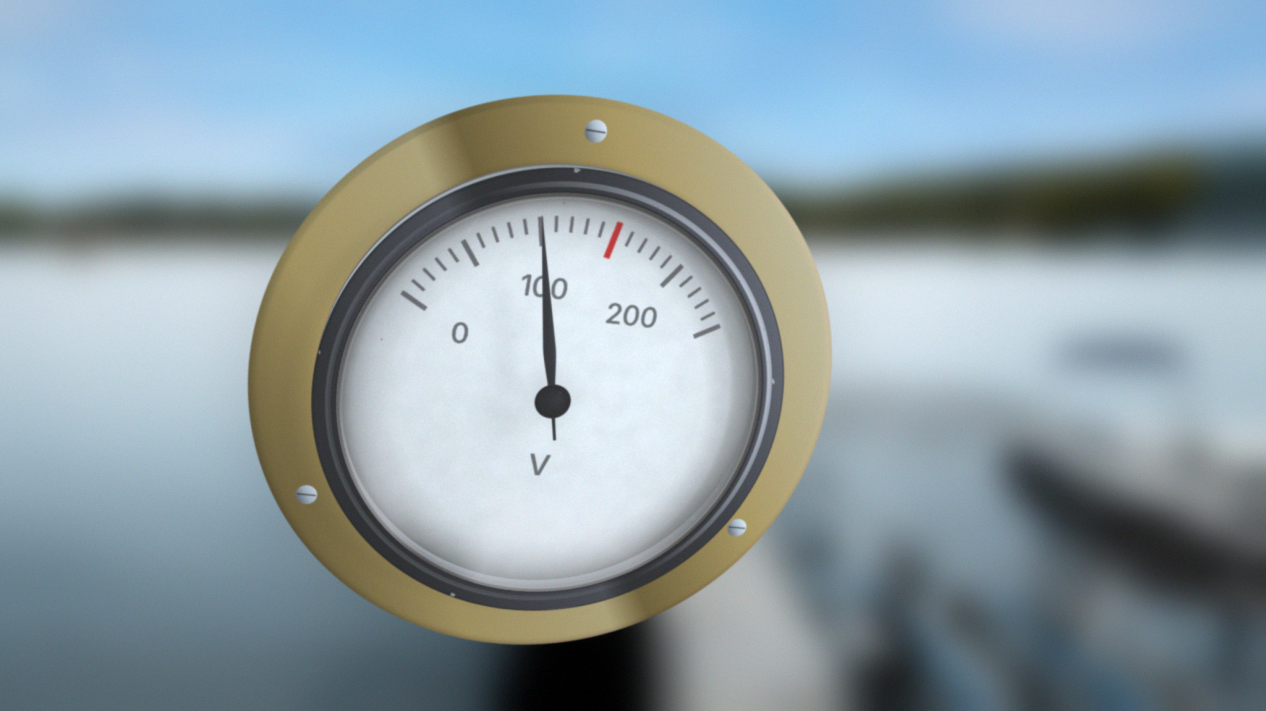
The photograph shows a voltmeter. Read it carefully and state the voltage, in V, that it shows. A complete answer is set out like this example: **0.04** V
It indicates **100** V
